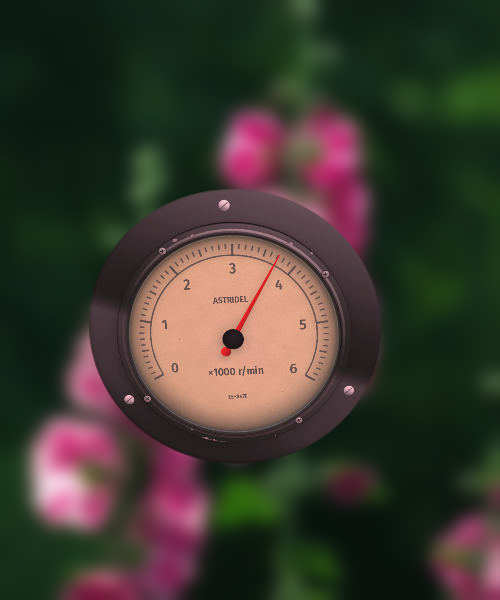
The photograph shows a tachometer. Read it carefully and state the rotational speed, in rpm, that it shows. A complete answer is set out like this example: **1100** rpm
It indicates **3700** rpm
